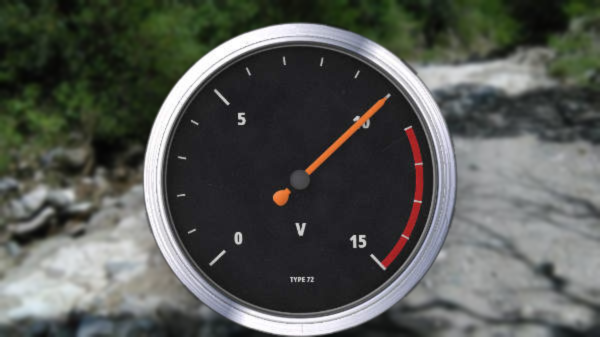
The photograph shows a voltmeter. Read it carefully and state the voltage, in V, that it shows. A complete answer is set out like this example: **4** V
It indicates **10** V
